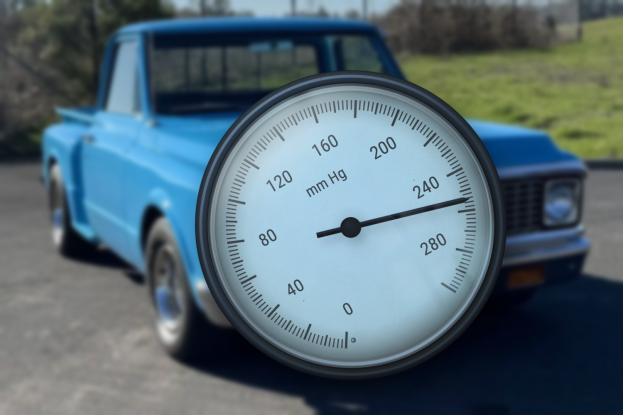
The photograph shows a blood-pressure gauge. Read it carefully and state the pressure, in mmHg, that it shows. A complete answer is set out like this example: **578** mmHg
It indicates **254** mmHg
